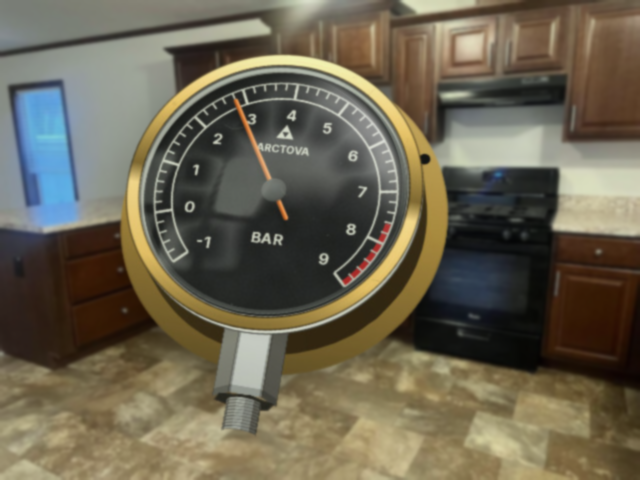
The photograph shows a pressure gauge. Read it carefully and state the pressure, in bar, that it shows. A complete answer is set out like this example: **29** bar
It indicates **2.8** bar
